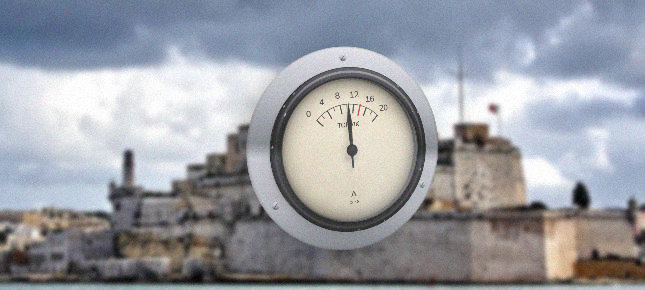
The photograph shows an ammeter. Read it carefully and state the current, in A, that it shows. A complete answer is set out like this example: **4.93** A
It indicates **10** A
